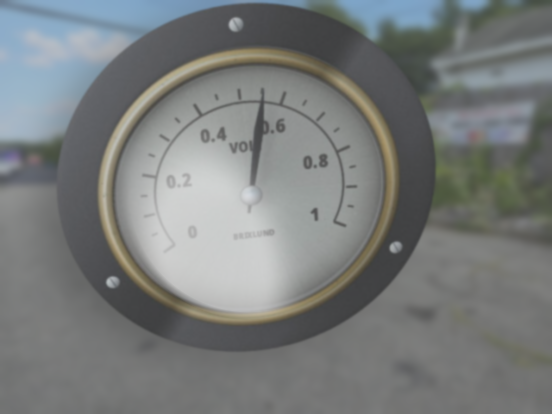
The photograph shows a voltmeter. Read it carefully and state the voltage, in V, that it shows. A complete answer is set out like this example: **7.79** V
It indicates **0.55** V
